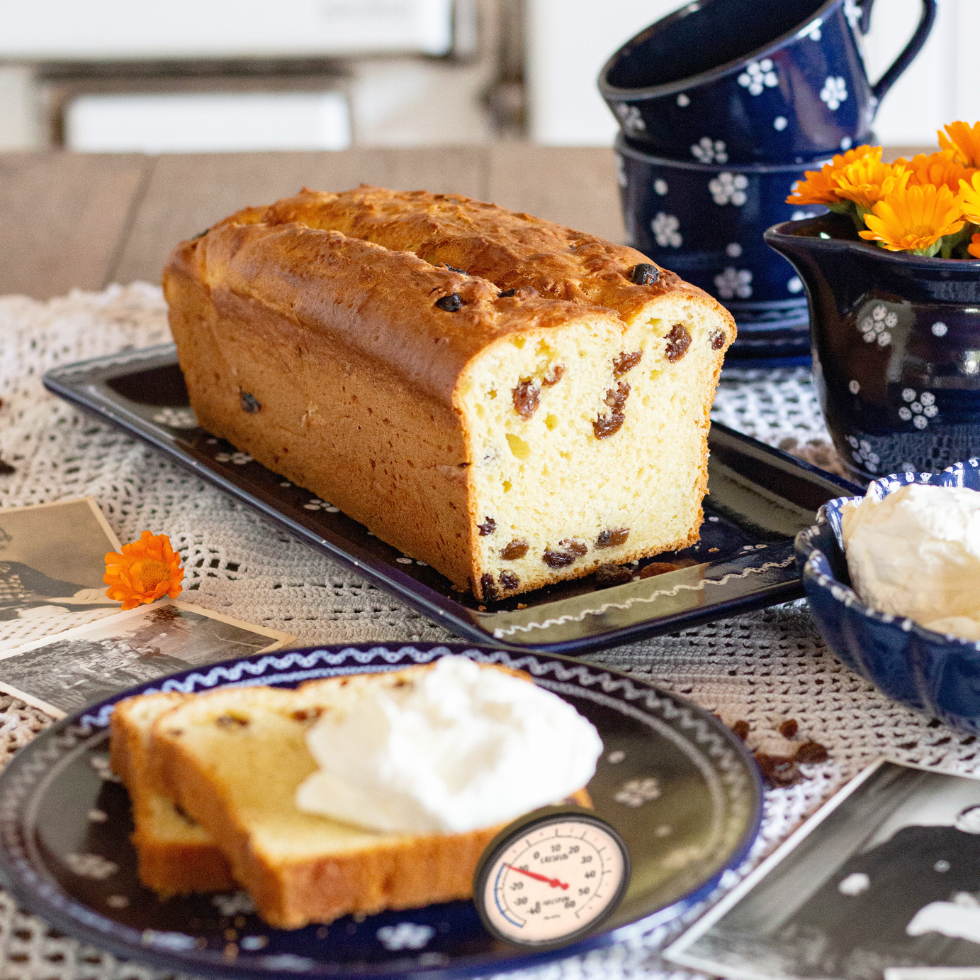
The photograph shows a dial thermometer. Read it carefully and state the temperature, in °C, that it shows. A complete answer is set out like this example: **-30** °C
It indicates **-10** °C
